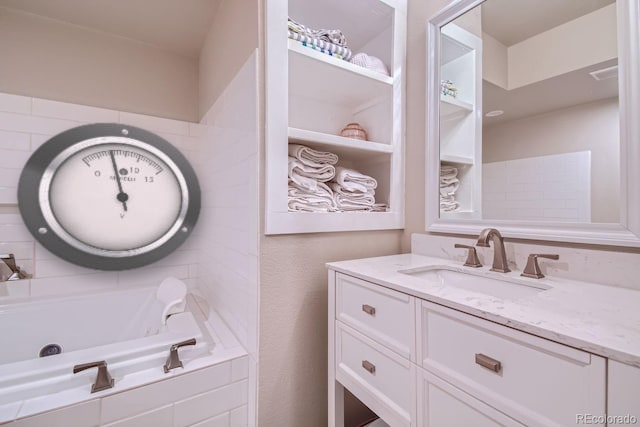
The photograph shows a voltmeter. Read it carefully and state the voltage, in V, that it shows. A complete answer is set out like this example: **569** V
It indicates **5** V
